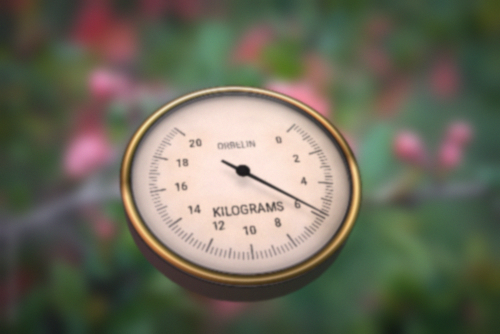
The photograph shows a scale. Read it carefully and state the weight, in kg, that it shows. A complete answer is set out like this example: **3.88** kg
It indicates **6** kg
